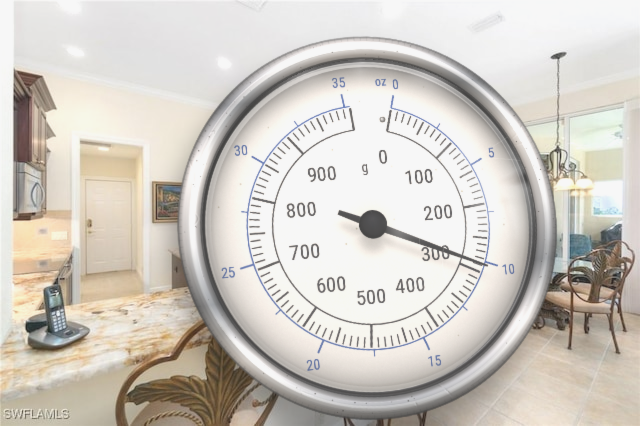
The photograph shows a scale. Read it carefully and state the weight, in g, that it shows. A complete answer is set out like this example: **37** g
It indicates **290** g
